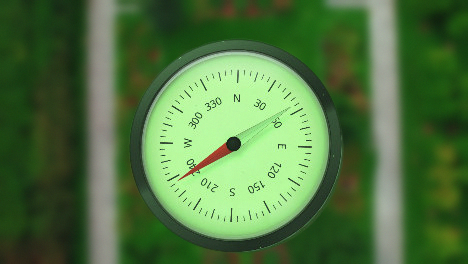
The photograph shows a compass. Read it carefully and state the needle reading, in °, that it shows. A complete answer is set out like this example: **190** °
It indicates **235** °
